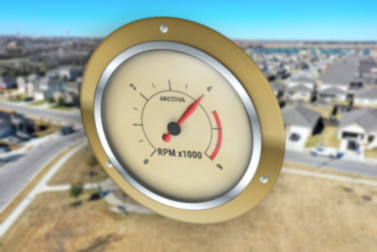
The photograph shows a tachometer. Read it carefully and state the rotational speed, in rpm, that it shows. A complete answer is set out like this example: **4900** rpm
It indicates **4000** rpm
